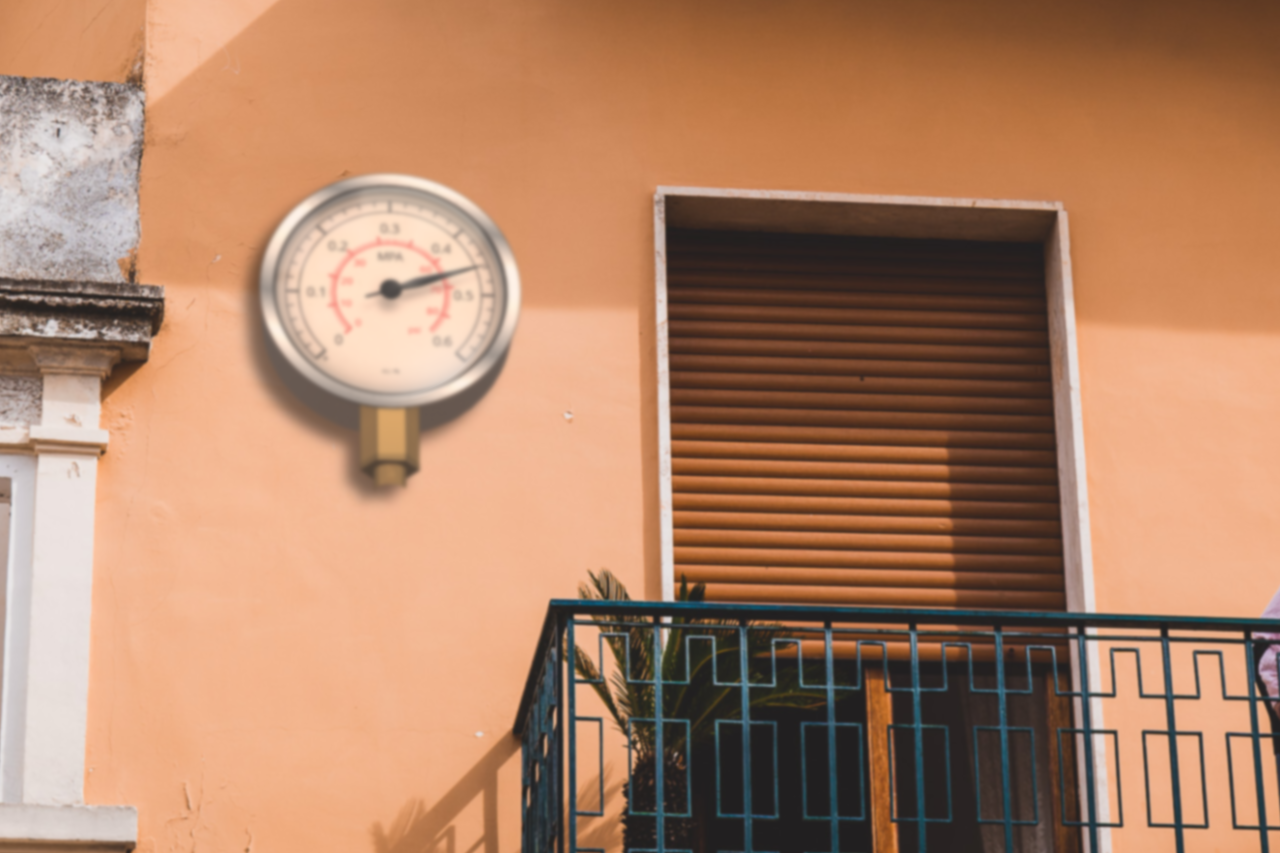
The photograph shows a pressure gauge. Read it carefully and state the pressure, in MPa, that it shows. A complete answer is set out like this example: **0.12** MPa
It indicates **0.46** MPa
